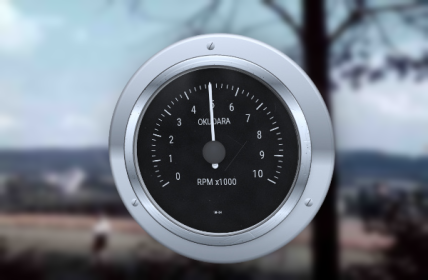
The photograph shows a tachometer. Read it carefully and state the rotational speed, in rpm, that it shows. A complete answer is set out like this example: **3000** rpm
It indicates **5000** rpm
